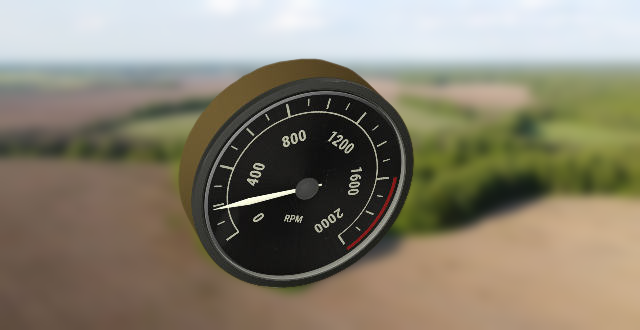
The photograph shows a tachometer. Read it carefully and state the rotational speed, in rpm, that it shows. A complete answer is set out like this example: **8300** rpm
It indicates **200** rpm
